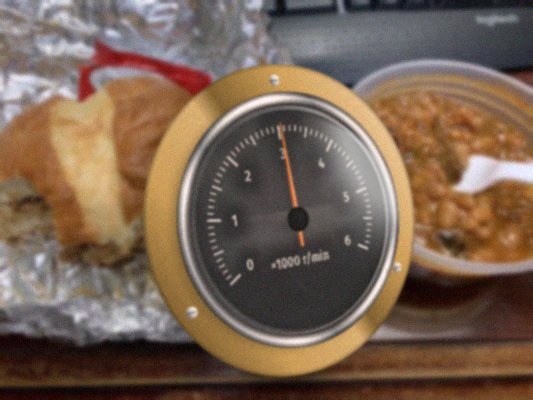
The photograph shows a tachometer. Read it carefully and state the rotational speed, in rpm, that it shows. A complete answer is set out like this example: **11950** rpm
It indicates **3000** rpm
